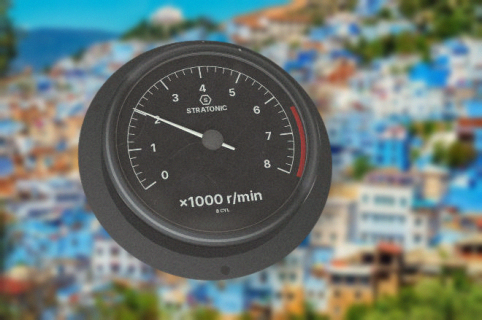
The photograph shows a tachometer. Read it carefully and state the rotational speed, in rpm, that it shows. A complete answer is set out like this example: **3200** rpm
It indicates **2000** rpm
